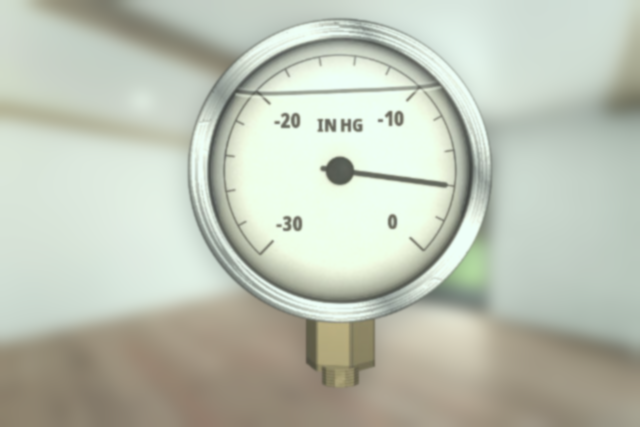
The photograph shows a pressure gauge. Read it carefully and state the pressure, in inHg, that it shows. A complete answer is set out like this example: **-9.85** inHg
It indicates **-4** inHg
